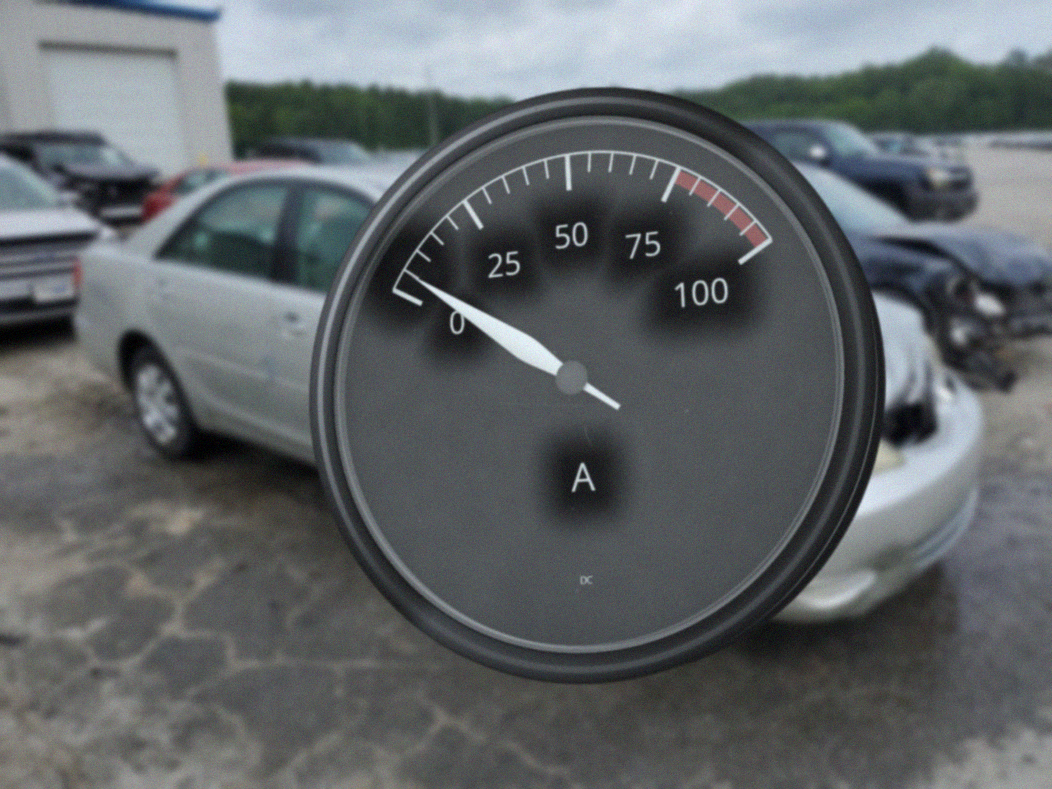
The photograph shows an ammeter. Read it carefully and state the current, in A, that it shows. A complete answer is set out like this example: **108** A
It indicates **5** A
